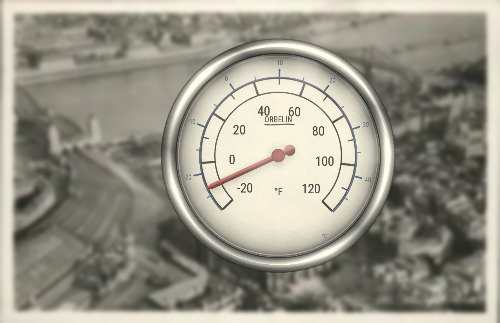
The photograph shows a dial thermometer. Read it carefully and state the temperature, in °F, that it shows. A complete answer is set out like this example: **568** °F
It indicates **-10** °F
